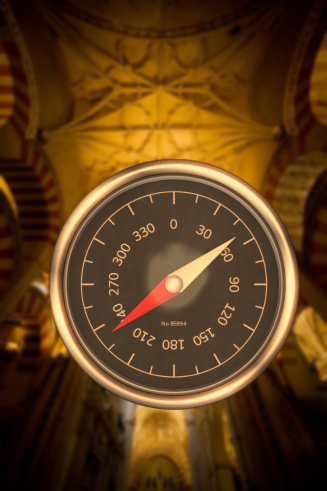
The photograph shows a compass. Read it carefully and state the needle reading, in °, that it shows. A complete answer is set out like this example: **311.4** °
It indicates **232.5** °
